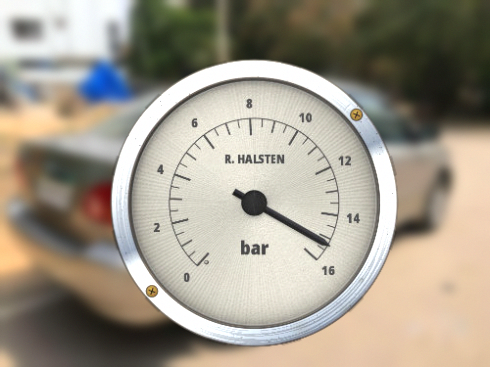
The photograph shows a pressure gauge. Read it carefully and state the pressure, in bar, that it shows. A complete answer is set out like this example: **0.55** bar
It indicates **15.25** bar
